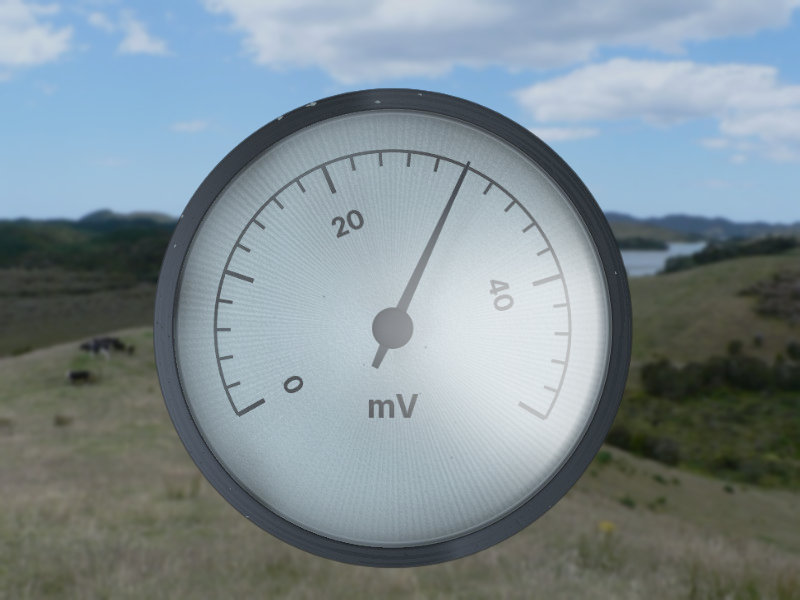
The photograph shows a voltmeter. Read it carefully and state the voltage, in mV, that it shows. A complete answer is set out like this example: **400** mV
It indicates **30** mV
